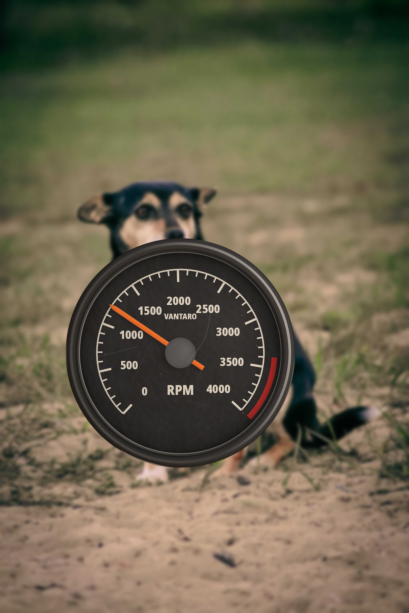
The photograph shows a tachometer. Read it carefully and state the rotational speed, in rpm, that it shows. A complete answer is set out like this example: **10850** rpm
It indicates **1200** rpm
